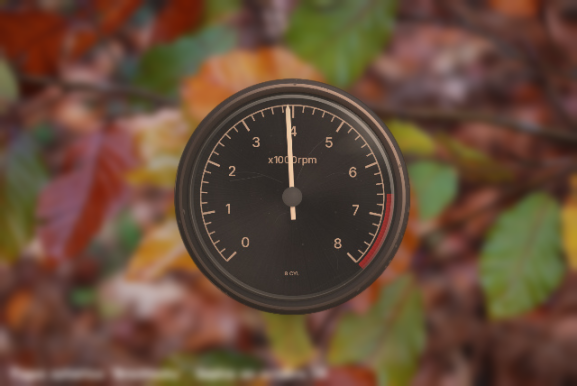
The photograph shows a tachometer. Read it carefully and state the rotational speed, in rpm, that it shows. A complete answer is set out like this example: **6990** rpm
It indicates **3900** rpm
